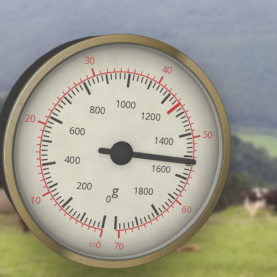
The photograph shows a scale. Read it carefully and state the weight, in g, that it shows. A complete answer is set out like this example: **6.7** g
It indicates **1520** g
